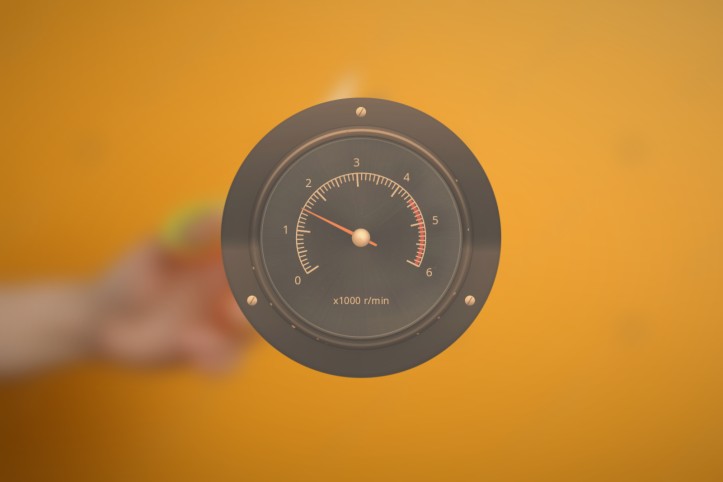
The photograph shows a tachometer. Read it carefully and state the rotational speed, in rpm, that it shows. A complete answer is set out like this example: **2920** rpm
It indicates **1500** rpm
